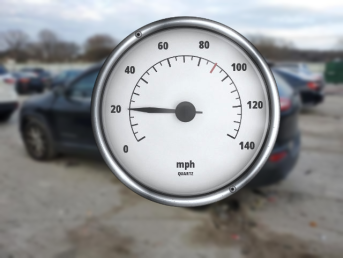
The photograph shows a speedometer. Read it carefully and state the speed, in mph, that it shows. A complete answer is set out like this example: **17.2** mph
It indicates **20** mph
